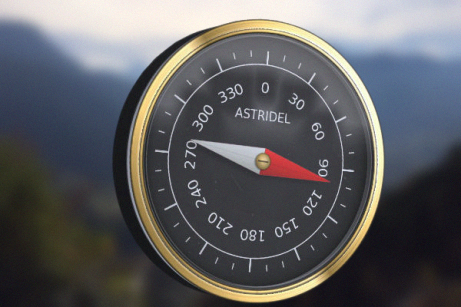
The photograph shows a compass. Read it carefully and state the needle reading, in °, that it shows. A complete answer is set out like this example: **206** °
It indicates **100** °
